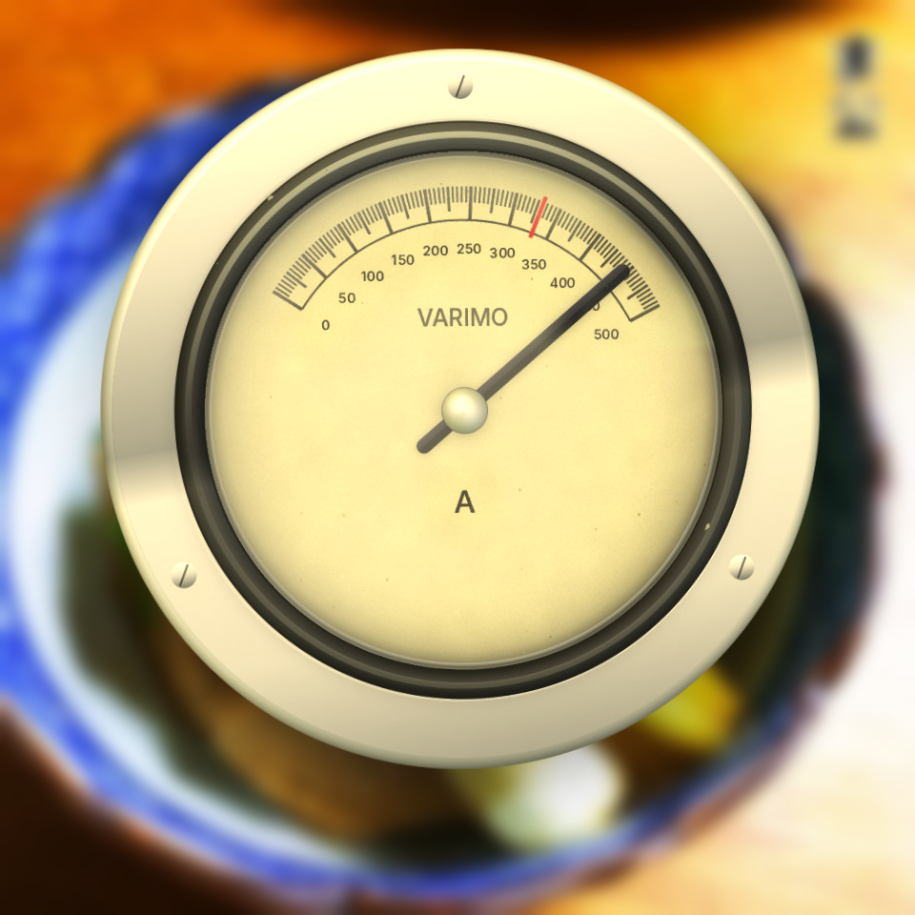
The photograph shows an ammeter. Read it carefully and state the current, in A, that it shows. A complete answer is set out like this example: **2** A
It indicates **445** A
